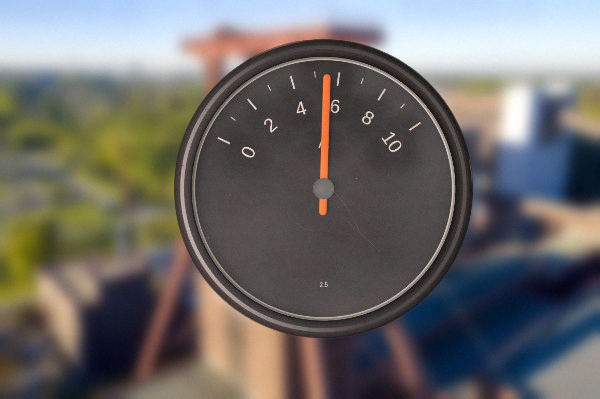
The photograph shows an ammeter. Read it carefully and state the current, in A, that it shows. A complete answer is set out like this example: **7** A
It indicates **5.5** A
